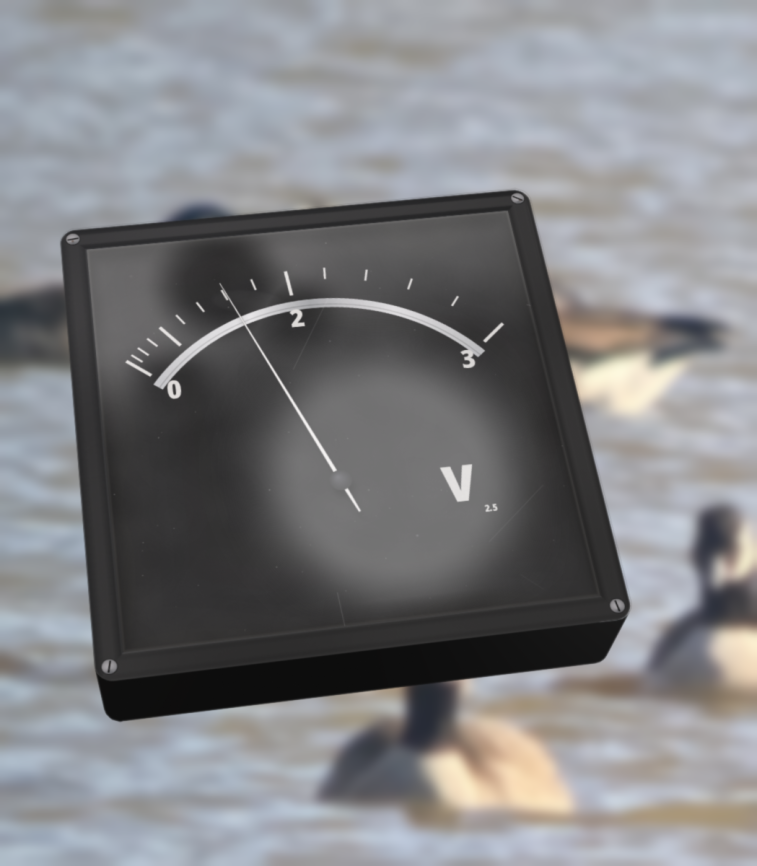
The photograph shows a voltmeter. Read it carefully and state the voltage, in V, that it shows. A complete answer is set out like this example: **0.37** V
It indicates **1.6** V
